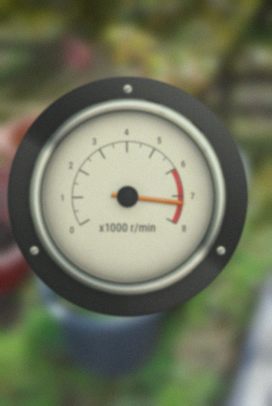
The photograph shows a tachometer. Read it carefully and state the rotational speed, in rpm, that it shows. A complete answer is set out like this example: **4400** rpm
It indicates **7250** rpm
